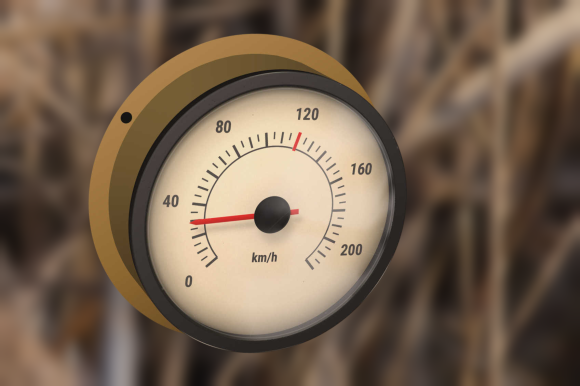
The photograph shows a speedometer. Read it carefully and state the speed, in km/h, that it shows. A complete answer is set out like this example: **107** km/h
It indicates **30** km/h
